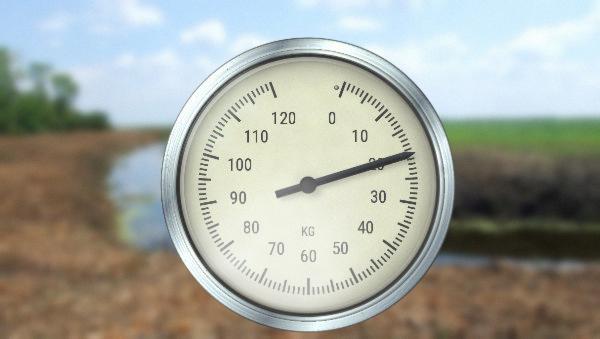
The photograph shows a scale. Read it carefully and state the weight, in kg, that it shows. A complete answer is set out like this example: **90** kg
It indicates **20** kg
